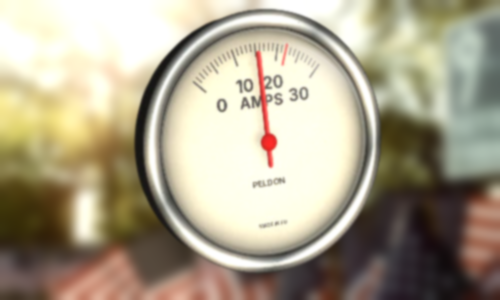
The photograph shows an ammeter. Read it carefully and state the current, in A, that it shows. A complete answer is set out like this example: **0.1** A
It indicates **15** A
